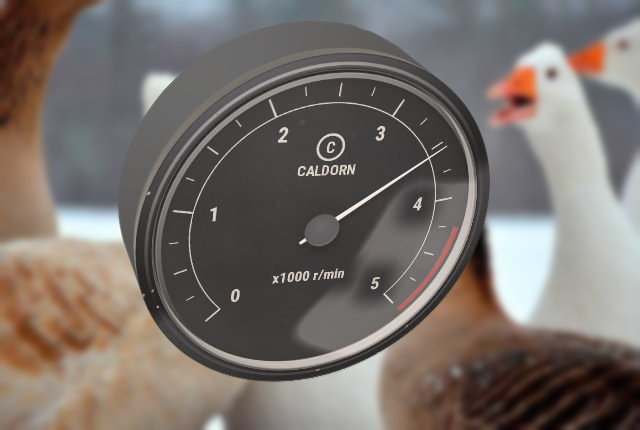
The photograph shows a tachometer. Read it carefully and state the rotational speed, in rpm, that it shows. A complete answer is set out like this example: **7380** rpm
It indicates **3500** rpm
